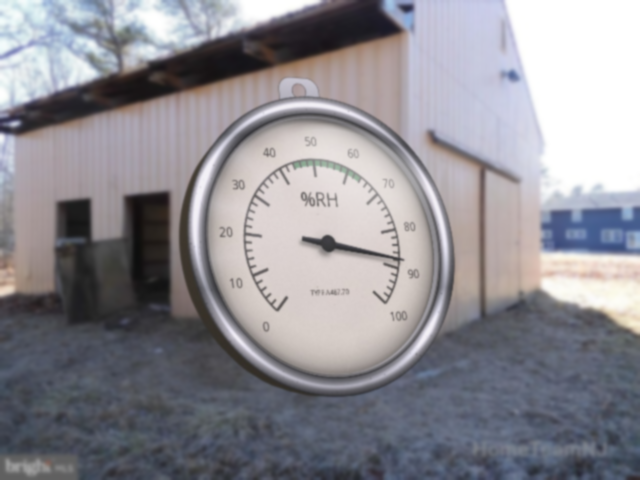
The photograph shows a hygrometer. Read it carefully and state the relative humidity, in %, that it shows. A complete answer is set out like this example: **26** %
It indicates **88** %
